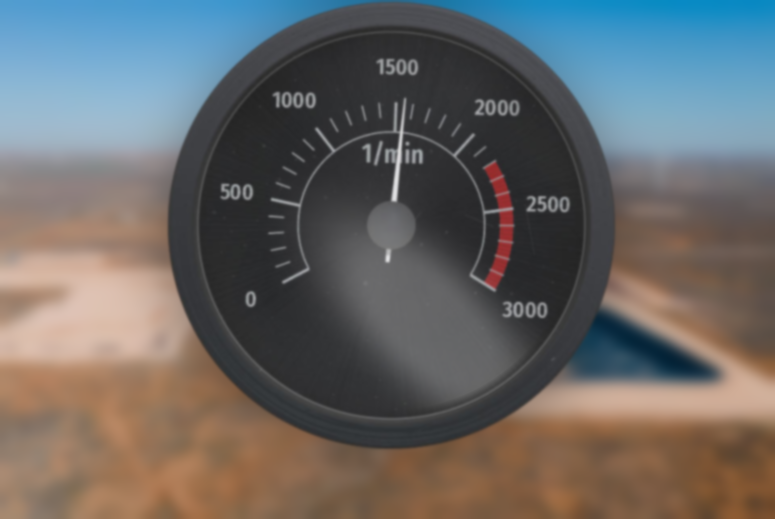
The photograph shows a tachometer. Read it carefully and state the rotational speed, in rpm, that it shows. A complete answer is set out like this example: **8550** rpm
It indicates **1550** rpm
